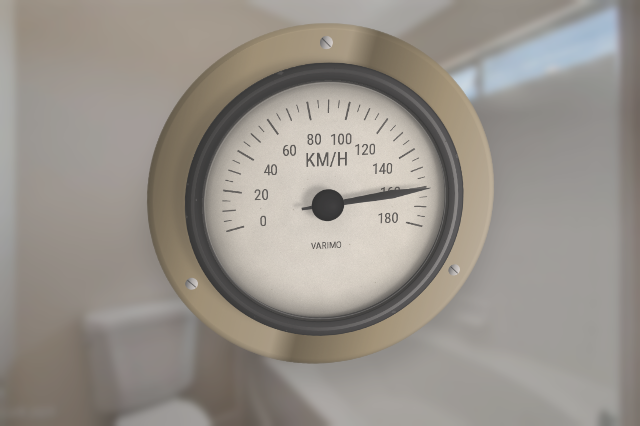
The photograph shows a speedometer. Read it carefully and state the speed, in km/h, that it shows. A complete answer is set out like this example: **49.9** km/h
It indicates **160** km/h
